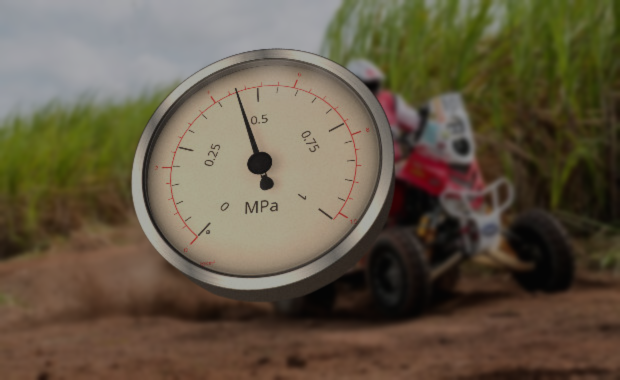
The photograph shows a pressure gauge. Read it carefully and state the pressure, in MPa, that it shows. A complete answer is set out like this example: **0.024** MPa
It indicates **0.45** MPa
